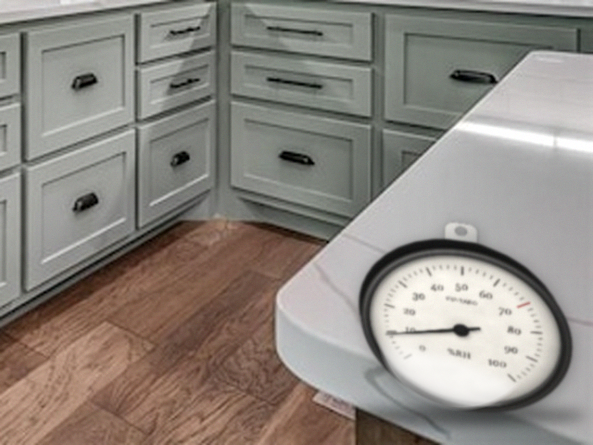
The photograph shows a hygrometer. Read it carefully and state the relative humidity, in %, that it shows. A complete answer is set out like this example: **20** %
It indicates **10** %
